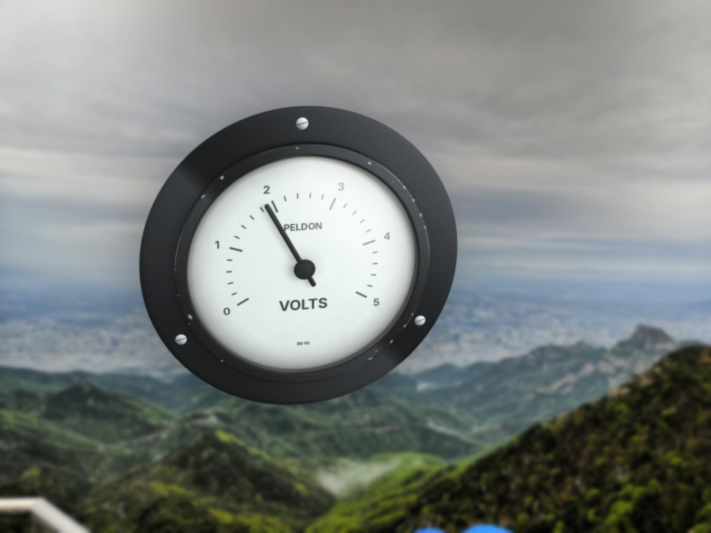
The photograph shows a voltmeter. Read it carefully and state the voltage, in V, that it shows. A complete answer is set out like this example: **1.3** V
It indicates **1.9** V
